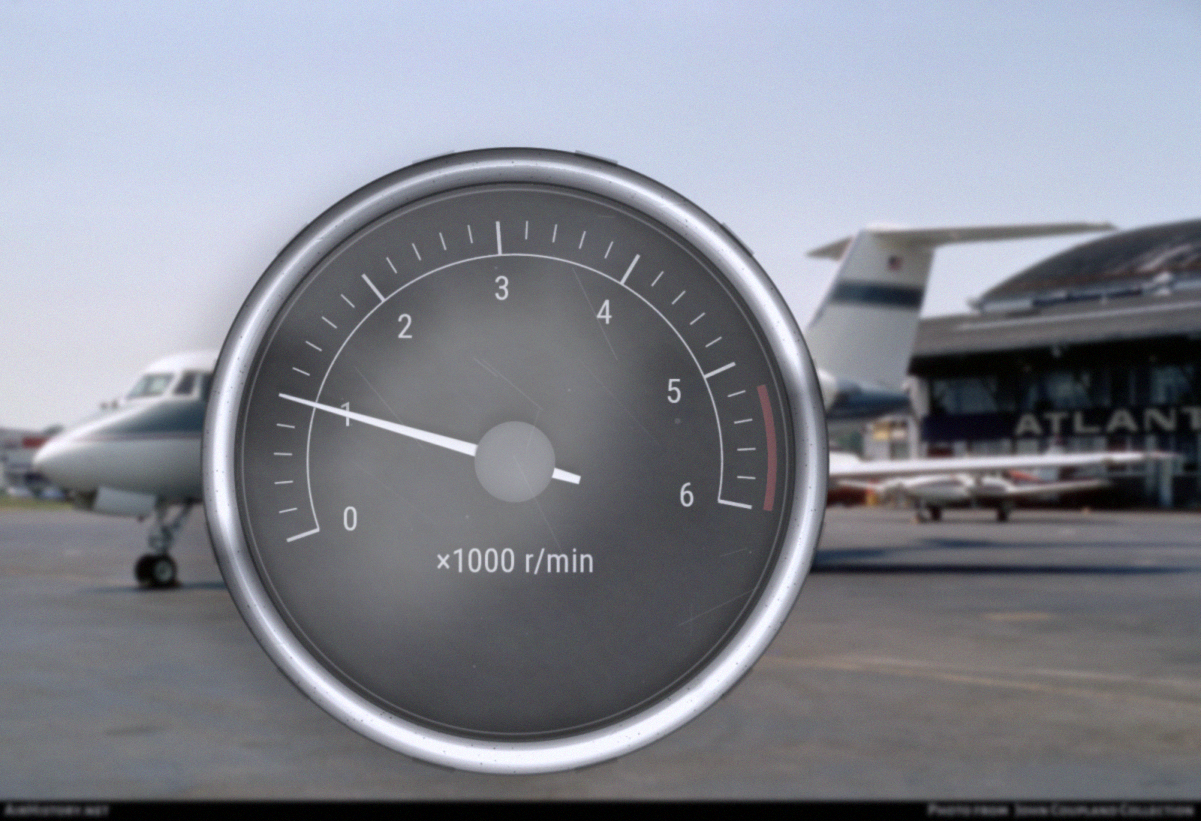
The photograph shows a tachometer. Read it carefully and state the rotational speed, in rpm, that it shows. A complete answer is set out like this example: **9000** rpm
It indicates **1000** rpm
